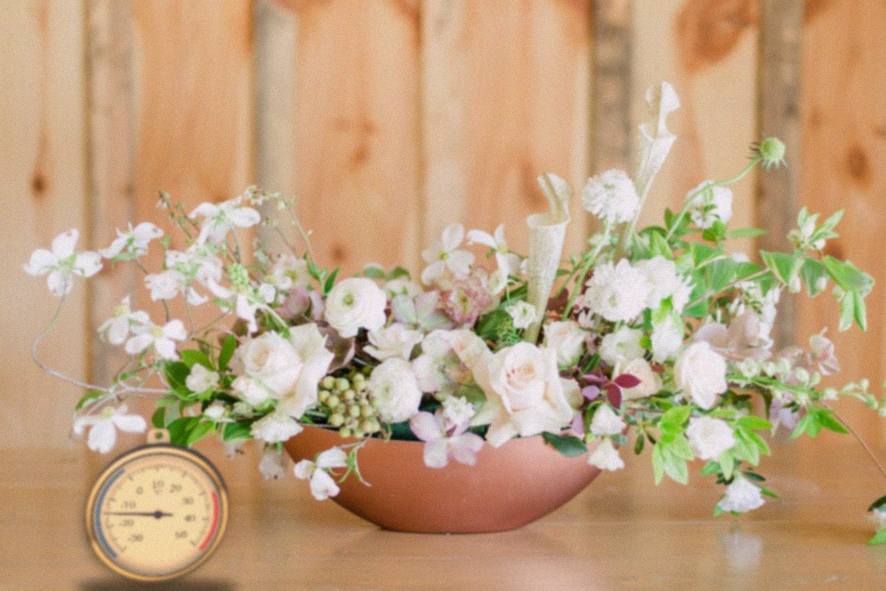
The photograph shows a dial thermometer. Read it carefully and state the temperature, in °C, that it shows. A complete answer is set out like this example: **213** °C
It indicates **-15** °C
